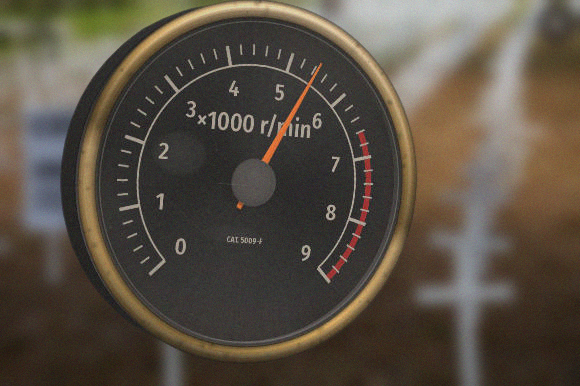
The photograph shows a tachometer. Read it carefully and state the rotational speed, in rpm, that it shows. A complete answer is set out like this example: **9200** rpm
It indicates **5400** rpm
